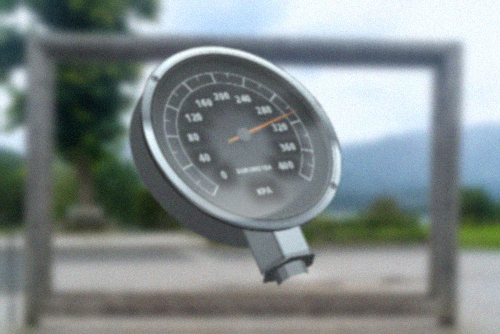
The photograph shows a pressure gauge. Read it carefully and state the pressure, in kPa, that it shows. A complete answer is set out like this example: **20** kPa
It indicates **310** kPa
